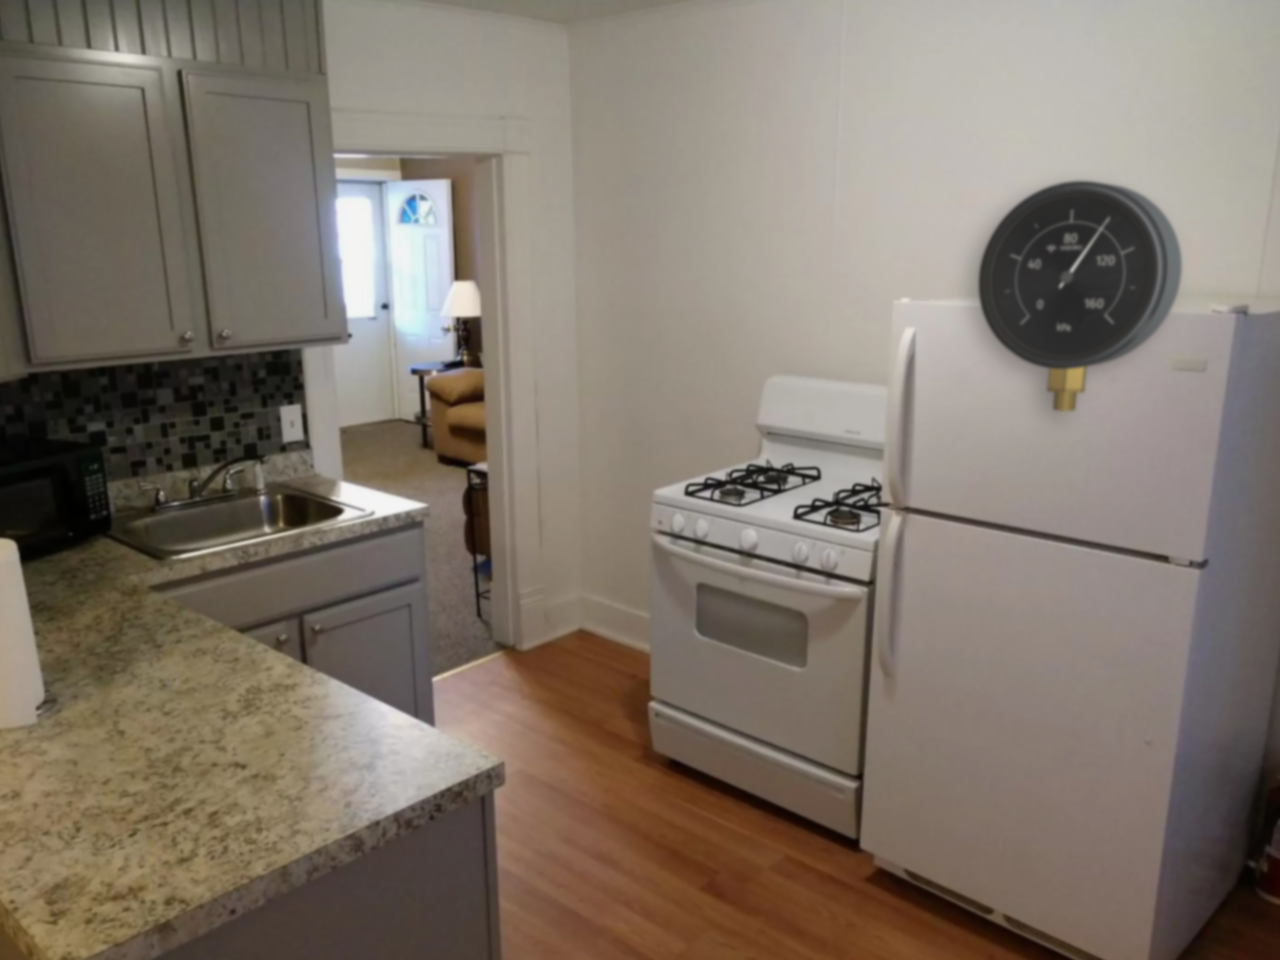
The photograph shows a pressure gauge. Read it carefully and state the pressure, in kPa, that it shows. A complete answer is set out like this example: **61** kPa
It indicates **100** kPa
